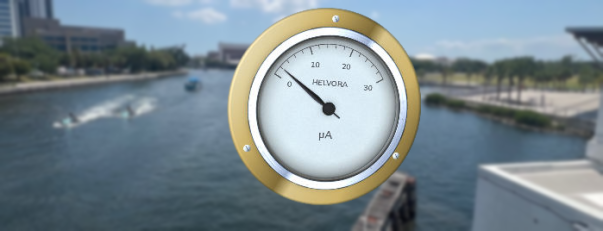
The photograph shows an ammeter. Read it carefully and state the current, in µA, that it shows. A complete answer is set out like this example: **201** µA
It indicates **2** µA
